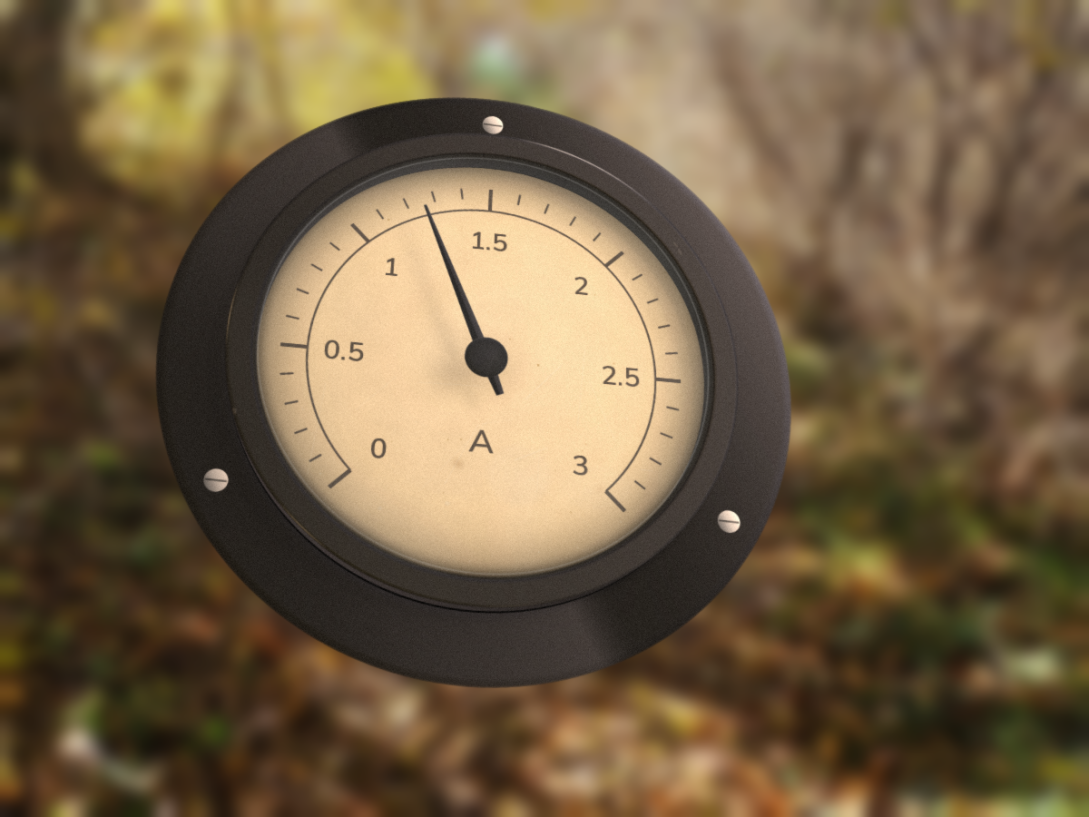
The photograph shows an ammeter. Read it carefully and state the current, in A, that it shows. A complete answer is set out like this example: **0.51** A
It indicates **1.25** A
